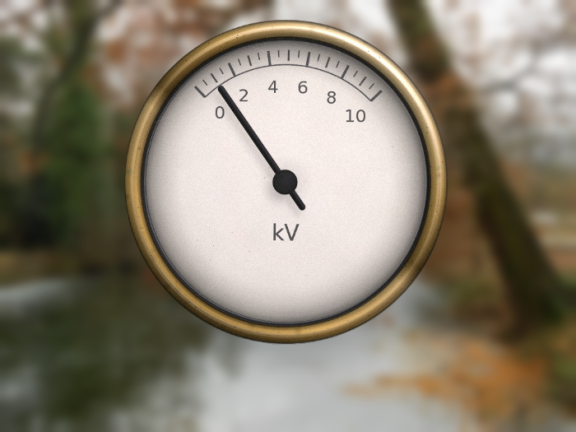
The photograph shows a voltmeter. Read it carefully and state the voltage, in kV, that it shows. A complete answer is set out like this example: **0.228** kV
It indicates **1** kV
